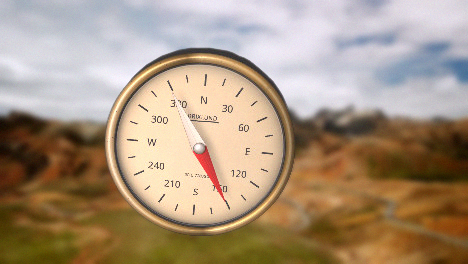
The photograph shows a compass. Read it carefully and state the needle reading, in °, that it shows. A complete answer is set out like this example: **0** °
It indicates **150** °
